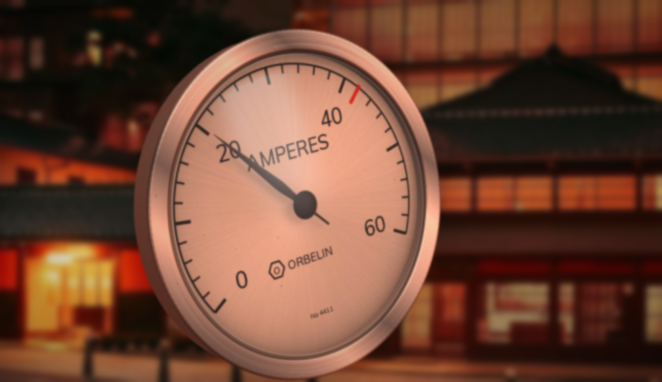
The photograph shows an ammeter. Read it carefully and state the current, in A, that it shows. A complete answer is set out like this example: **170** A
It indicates **20** A
